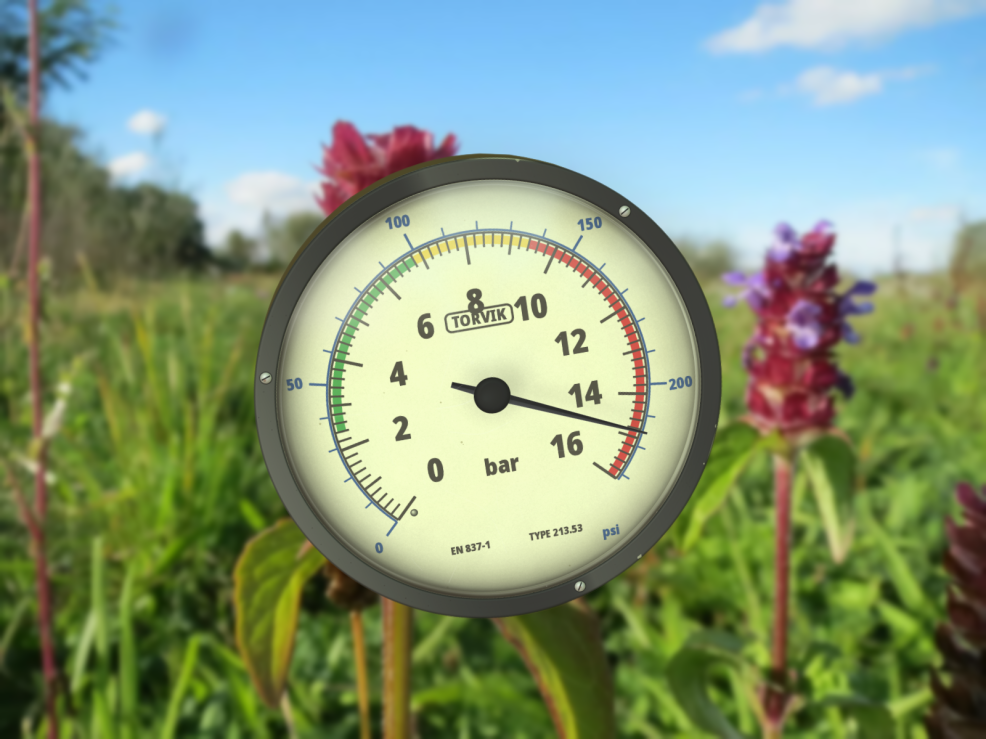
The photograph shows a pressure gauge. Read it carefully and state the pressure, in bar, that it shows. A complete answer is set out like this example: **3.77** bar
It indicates **14.8** bar
